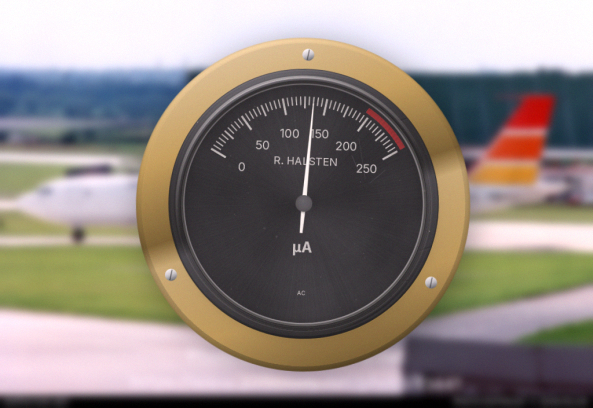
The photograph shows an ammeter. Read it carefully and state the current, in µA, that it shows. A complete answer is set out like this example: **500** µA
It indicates **135** µA
